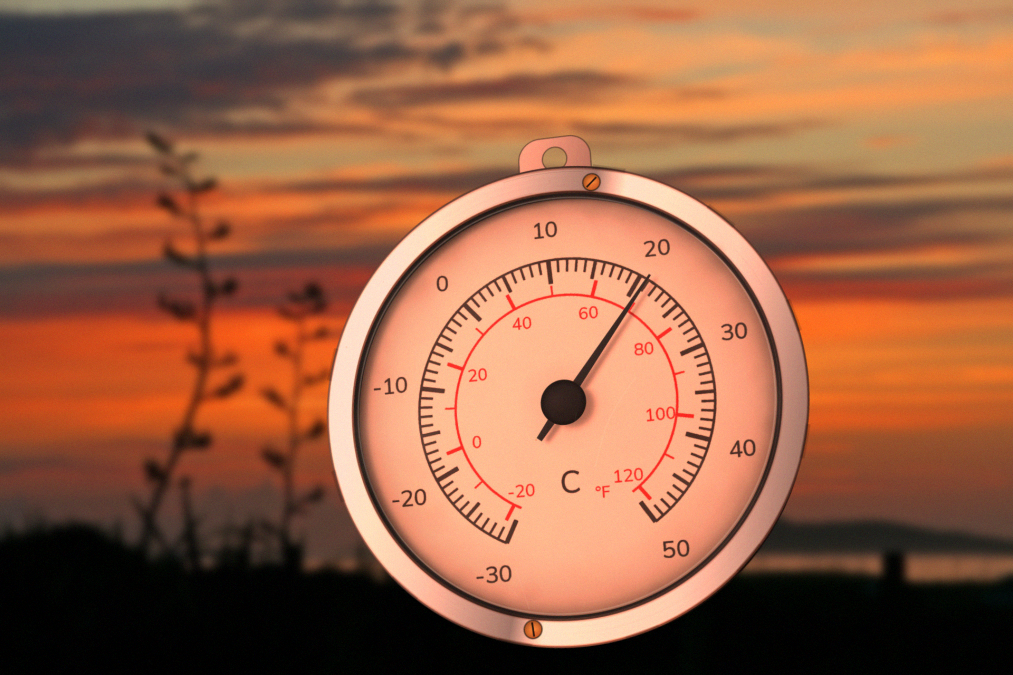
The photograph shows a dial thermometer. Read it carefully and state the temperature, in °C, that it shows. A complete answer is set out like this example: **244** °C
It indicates **21** °C
